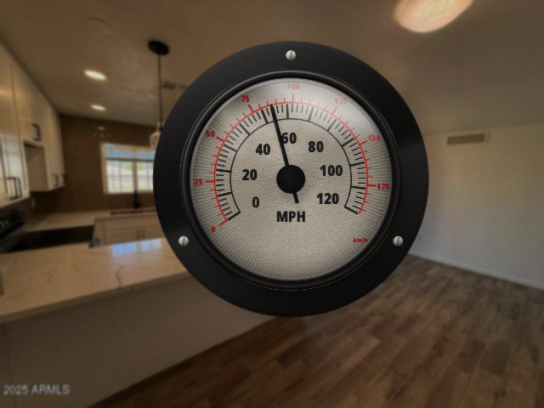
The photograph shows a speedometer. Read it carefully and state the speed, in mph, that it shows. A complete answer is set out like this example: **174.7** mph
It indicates **54** mph
